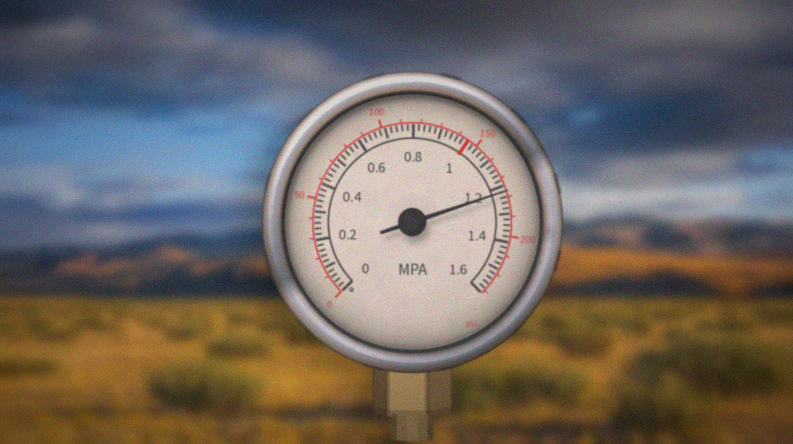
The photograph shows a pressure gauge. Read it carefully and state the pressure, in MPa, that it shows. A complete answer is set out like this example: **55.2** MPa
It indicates **1.22** MPa
